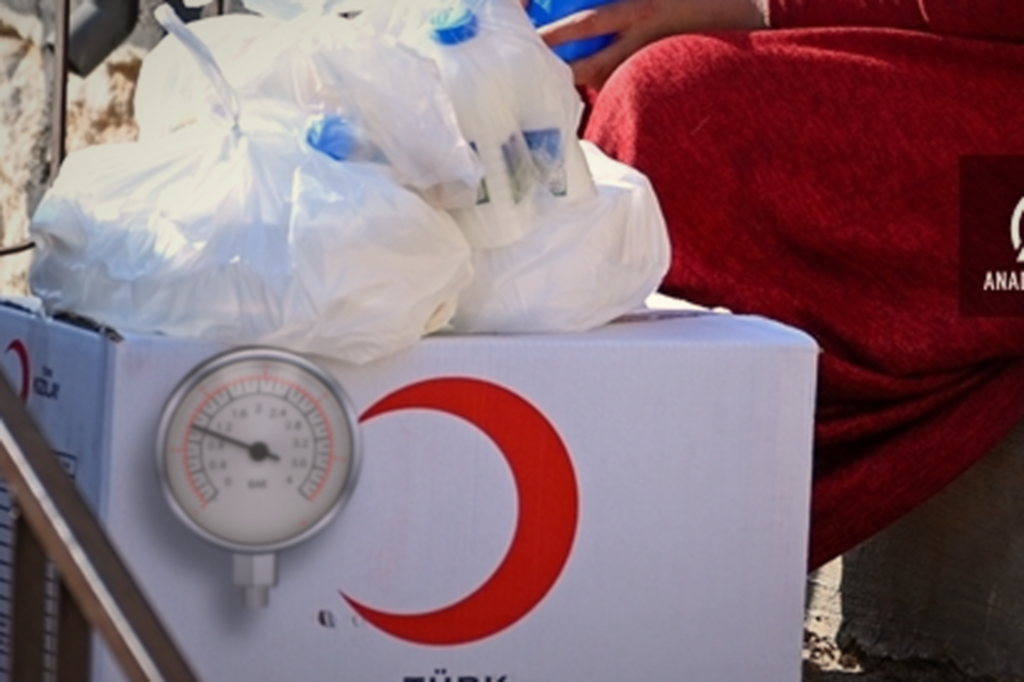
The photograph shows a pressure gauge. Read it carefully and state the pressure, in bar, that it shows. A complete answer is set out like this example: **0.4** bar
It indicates **1** bar
